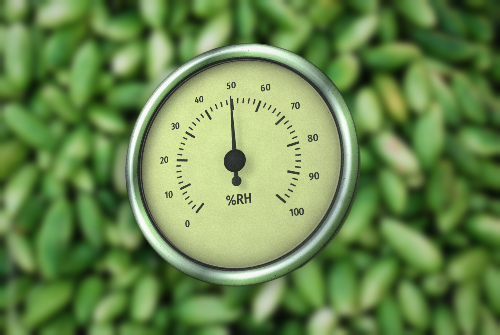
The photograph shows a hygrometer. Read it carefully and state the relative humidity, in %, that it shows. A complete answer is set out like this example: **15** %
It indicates **50** %
